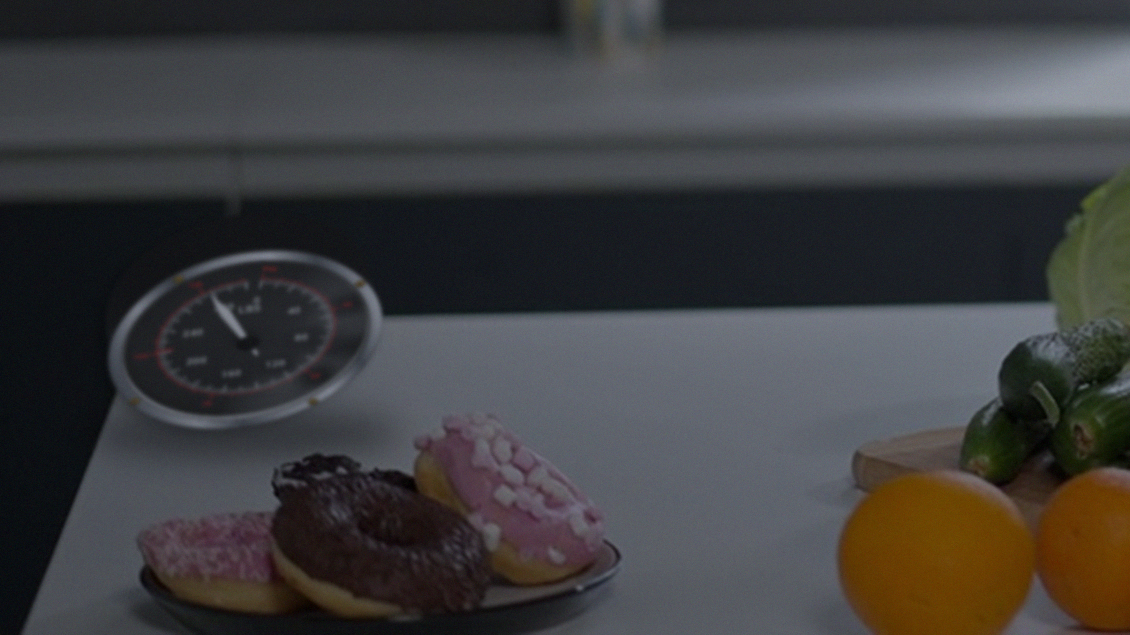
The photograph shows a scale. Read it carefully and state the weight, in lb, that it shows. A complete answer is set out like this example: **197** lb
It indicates **280** lb
